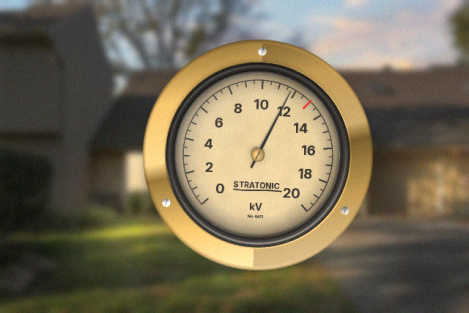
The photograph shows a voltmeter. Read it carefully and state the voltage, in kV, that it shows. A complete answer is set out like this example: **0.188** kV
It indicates **11.75** kV
